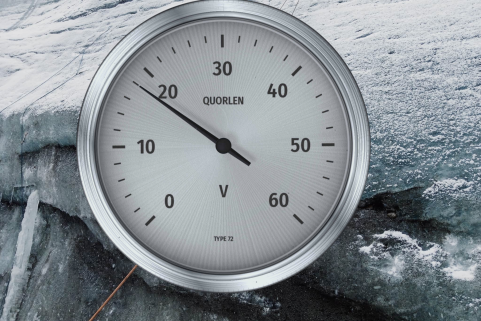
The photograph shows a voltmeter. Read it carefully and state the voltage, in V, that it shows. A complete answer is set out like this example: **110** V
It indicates **18** V
